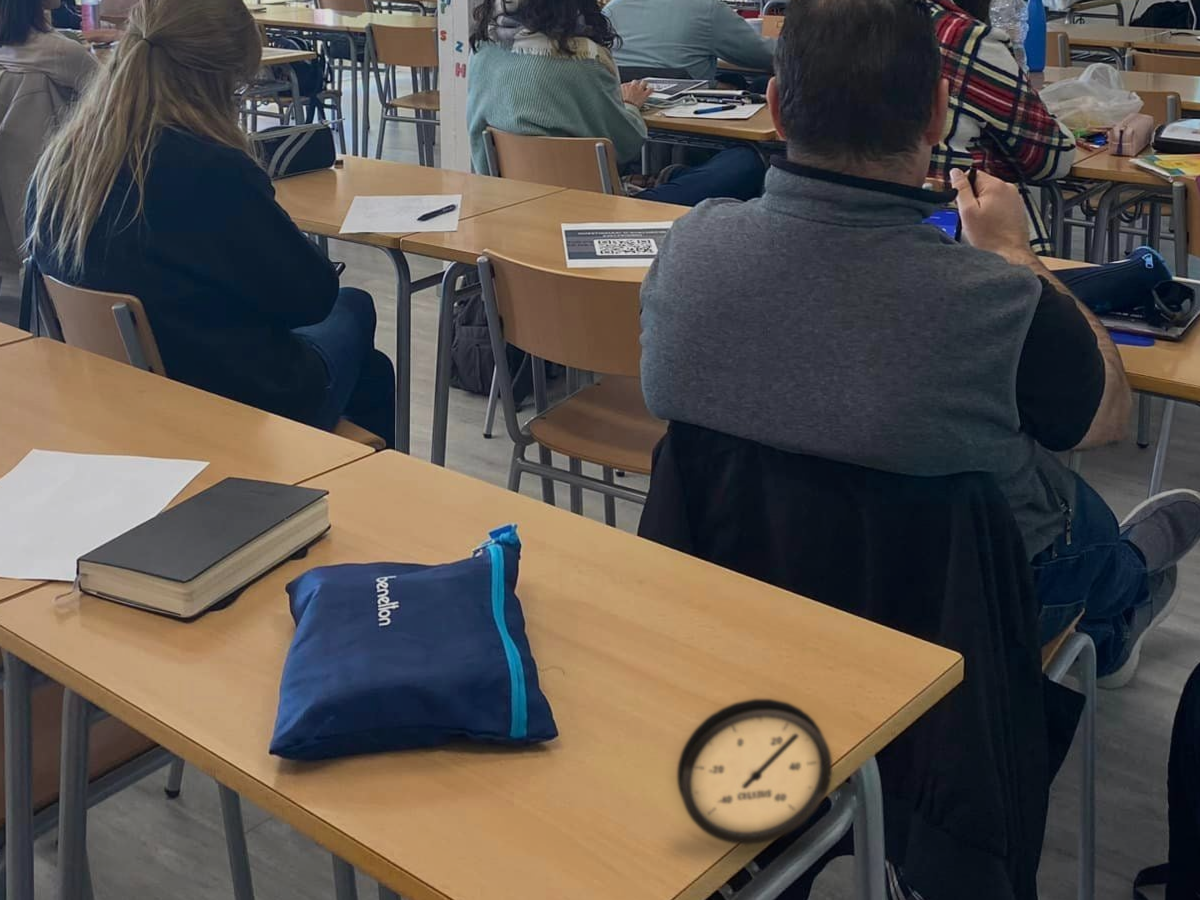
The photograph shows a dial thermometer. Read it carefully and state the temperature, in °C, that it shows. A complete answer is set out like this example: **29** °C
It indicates **25** °C
